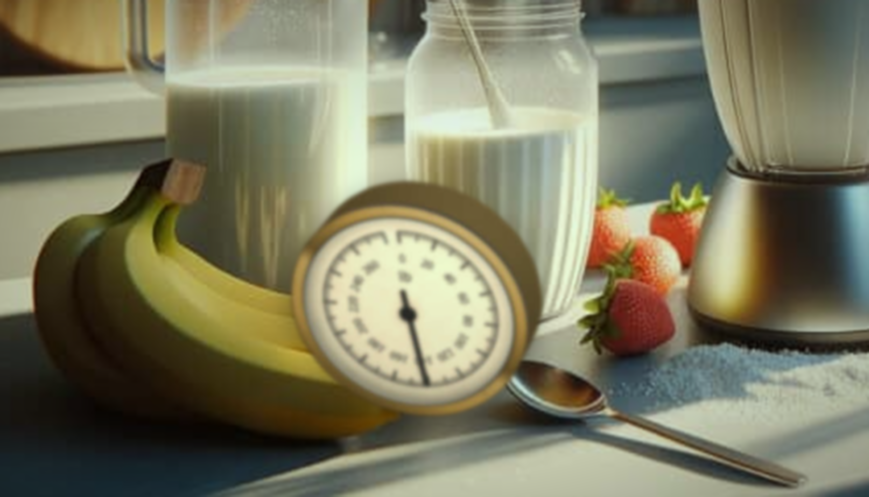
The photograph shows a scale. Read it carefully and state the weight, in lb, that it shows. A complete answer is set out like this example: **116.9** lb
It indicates **140** lb
